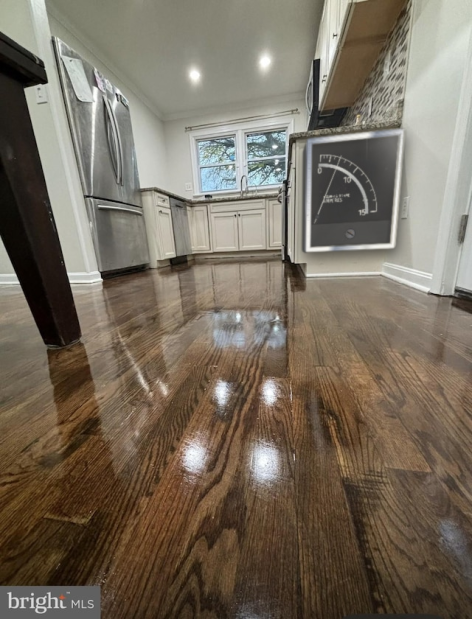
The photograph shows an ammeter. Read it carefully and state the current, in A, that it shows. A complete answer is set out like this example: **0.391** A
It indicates **7** A
